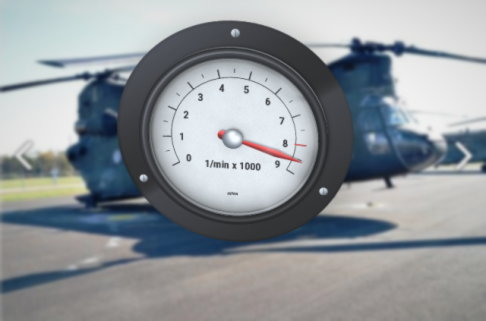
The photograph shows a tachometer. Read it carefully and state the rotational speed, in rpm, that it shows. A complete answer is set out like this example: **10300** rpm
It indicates **8500** rpm
